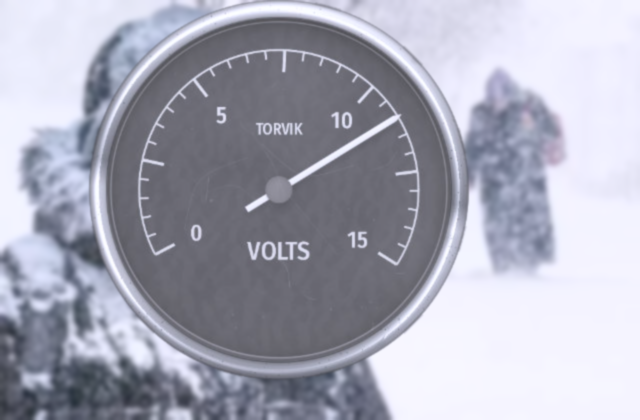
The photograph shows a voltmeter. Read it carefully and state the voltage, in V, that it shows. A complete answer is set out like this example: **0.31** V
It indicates **11** V
